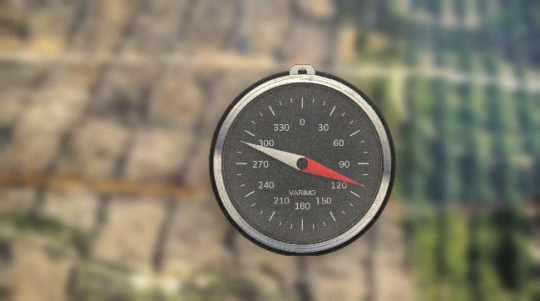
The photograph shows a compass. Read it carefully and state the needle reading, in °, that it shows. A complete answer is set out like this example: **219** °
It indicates **110** °
